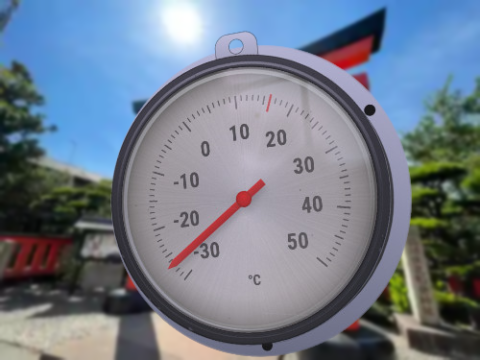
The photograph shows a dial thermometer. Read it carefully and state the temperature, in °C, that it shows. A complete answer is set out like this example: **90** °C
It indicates **-27** °C
